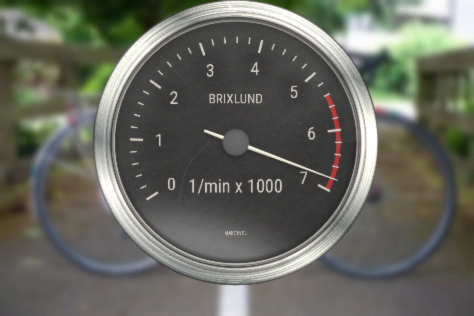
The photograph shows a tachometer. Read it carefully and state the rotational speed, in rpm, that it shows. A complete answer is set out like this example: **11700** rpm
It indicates **6800** rpm
